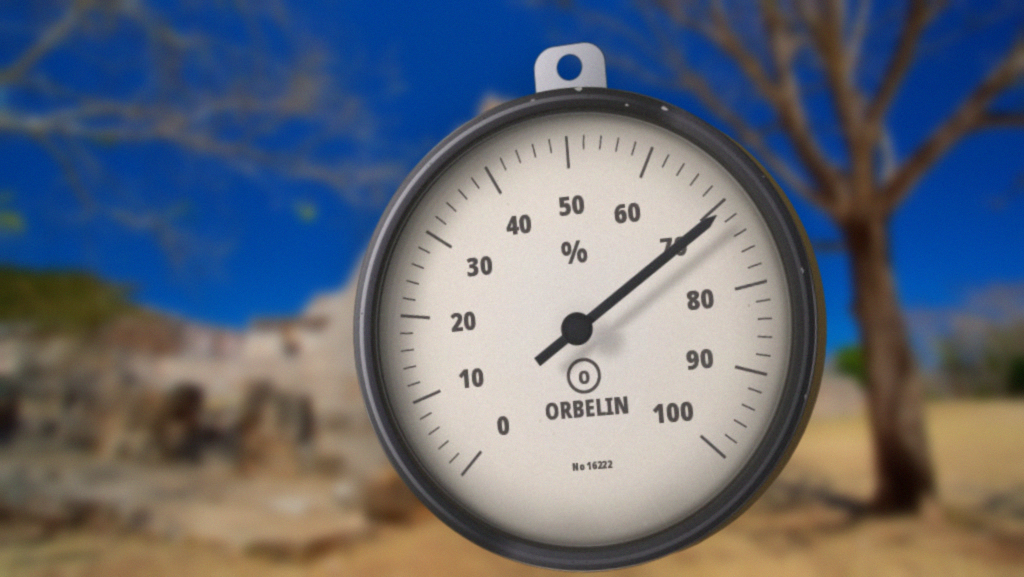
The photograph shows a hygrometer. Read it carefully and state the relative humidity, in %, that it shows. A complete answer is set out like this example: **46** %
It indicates **71** %
